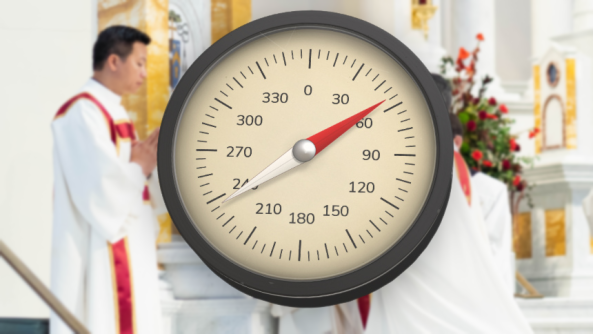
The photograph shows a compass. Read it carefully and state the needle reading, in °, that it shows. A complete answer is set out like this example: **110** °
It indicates **55** °
